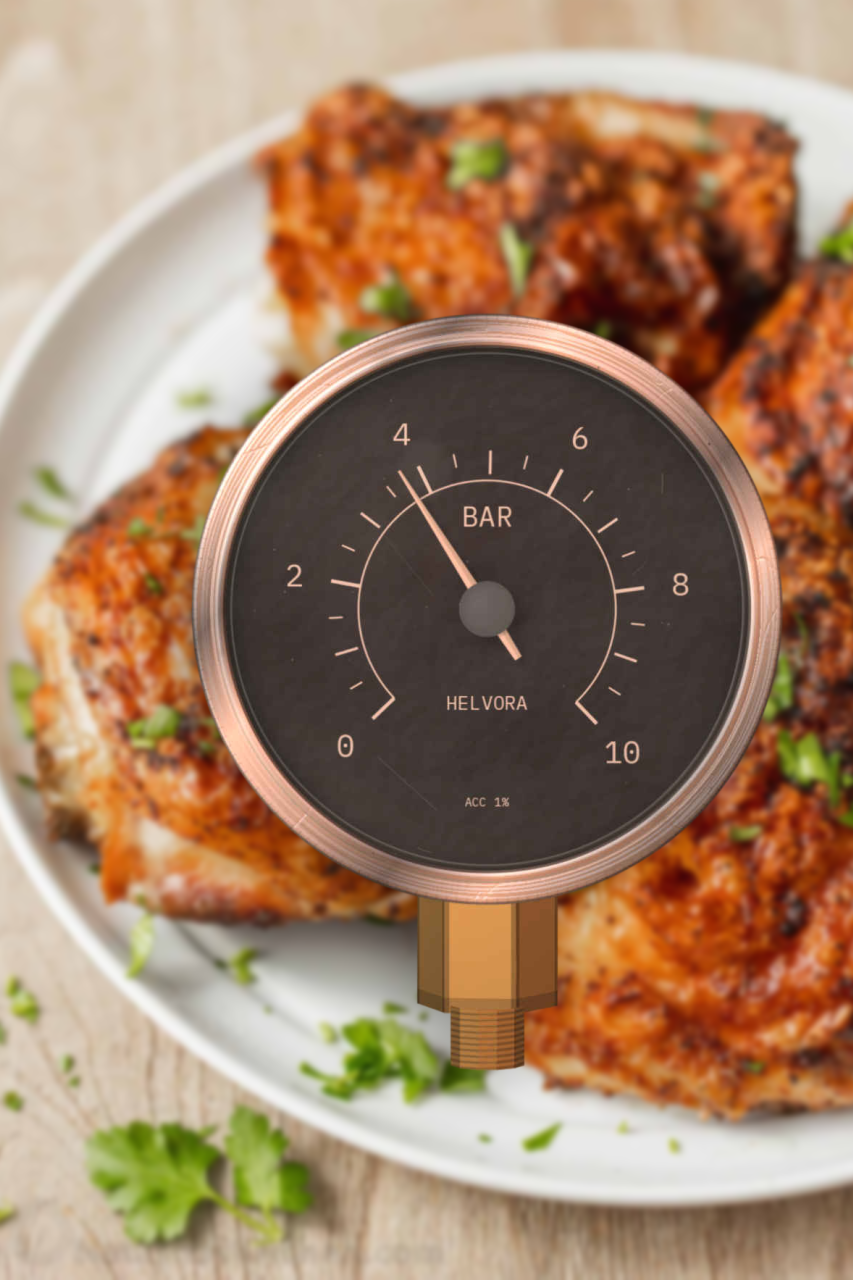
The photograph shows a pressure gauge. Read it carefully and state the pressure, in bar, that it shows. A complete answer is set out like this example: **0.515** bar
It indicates **3.75** bar
